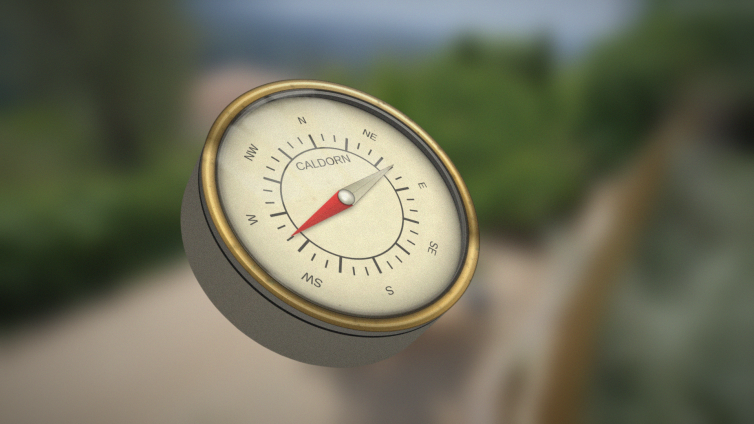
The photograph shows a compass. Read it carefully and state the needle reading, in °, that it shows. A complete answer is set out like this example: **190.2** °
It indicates **250** °
